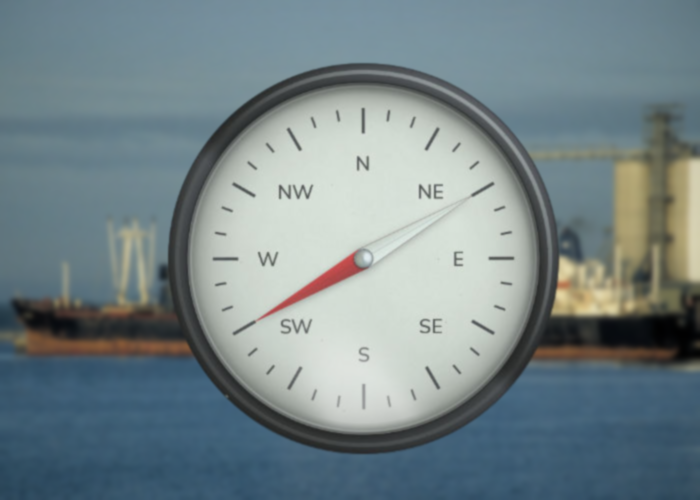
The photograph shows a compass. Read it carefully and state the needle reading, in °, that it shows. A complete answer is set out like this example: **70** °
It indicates **240** °
